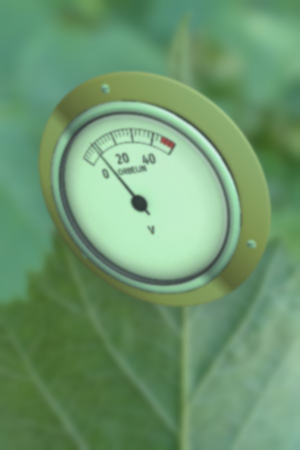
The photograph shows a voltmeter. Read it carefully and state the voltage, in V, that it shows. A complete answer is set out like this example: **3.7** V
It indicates **10** V
